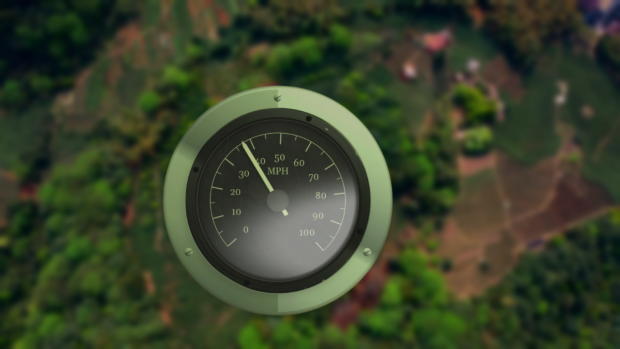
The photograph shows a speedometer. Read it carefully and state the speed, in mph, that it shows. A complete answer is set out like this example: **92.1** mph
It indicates **37.5** mph
